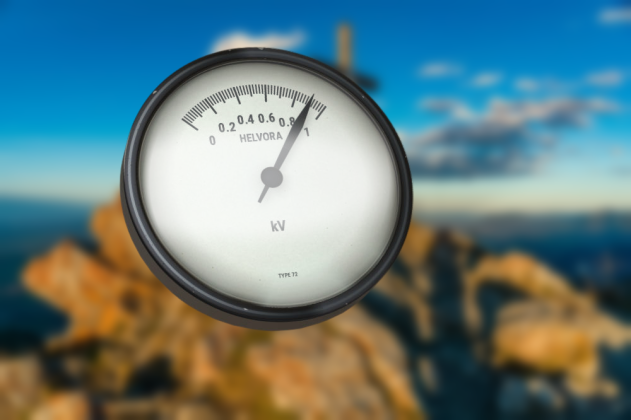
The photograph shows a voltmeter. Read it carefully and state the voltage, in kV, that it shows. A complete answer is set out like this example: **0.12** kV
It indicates **0.9** kV
